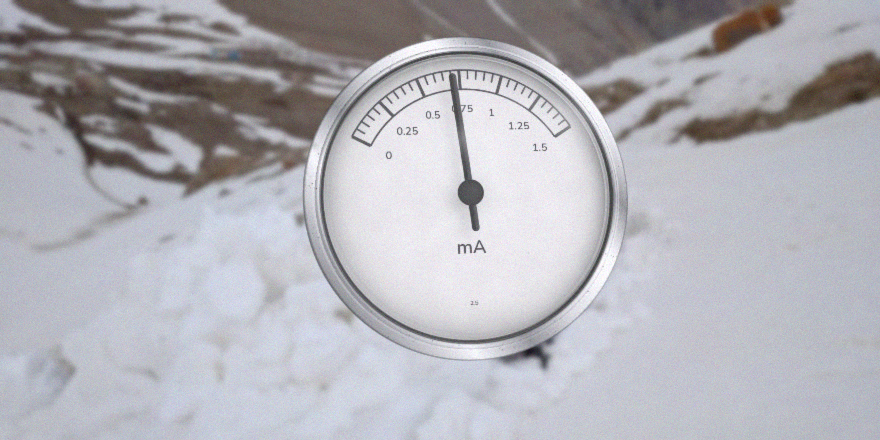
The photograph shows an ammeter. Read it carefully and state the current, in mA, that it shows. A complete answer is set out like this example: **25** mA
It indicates **0.7** mA
